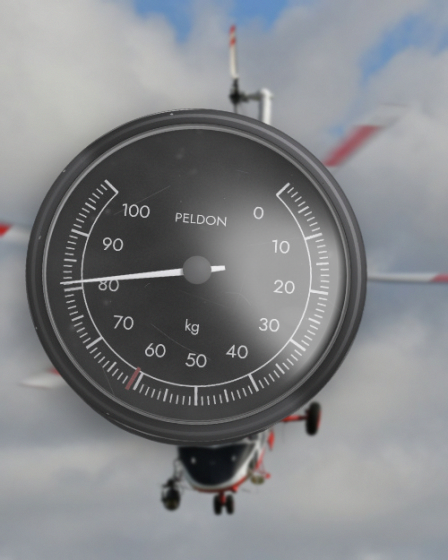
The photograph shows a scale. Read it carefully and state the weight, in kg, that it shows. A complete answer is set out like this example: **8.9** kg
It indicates **81** kg
